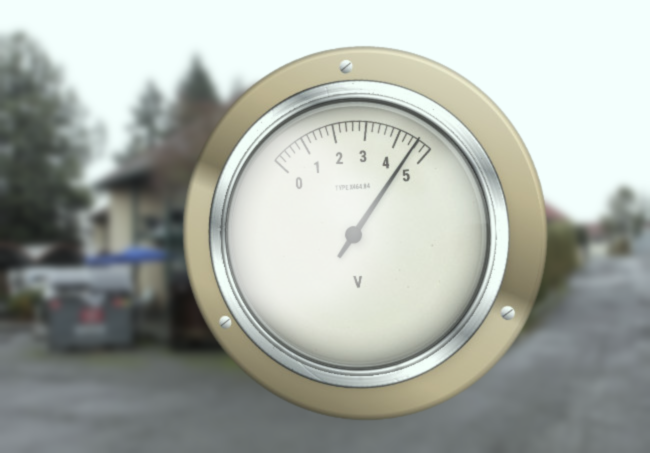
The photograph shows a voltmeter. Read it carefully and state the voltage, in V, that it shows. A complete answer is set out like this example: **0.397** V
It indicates **4.6** V
